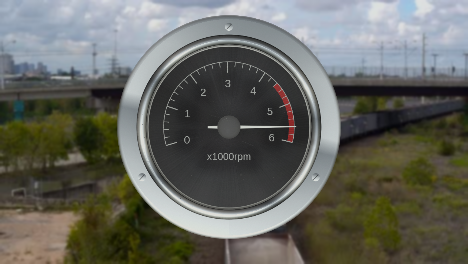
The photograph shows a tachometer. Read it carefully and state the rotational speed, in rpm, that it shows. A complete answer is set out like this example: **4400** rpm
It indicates **5600** rpm
